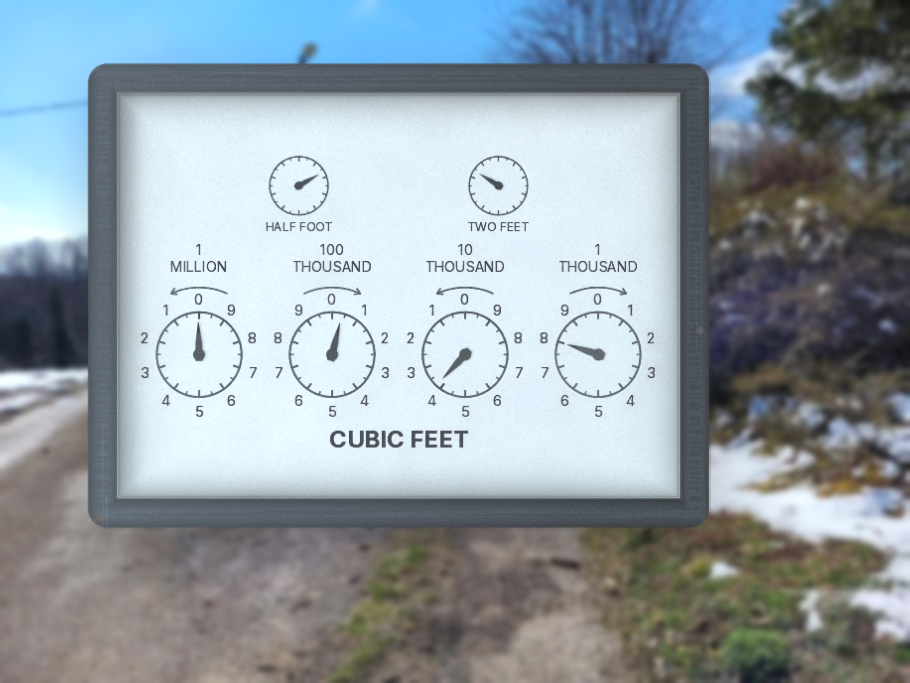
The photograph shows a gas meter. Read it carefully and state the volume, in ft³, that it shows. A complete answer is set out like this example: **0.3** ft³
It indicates **3800** ft³
